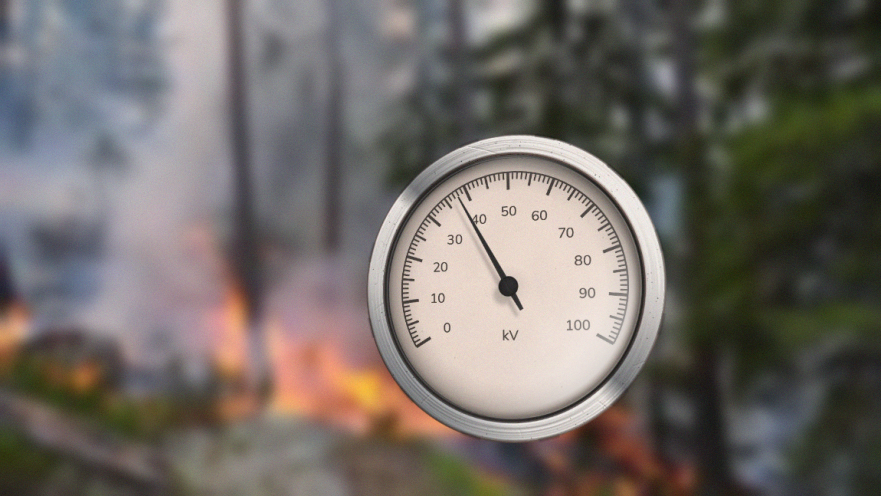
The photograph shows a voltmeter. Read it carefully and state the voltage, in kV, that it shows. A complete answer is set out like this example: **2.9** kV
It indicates **38** kV
